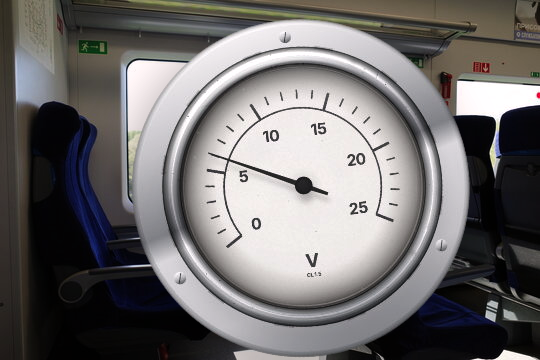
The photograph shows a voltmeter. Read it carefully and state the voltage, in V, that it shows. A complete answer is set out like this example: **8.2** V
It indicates **6** V
